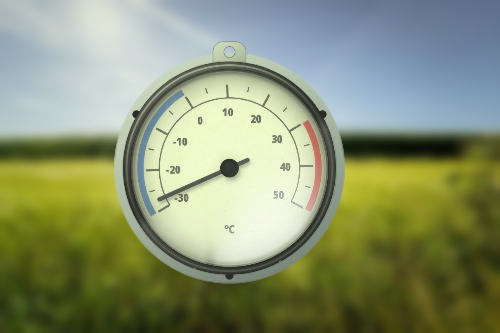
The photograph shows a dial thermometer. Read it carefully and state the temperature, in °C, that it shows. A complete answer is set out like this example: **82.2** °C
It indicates **-27.5** °C
